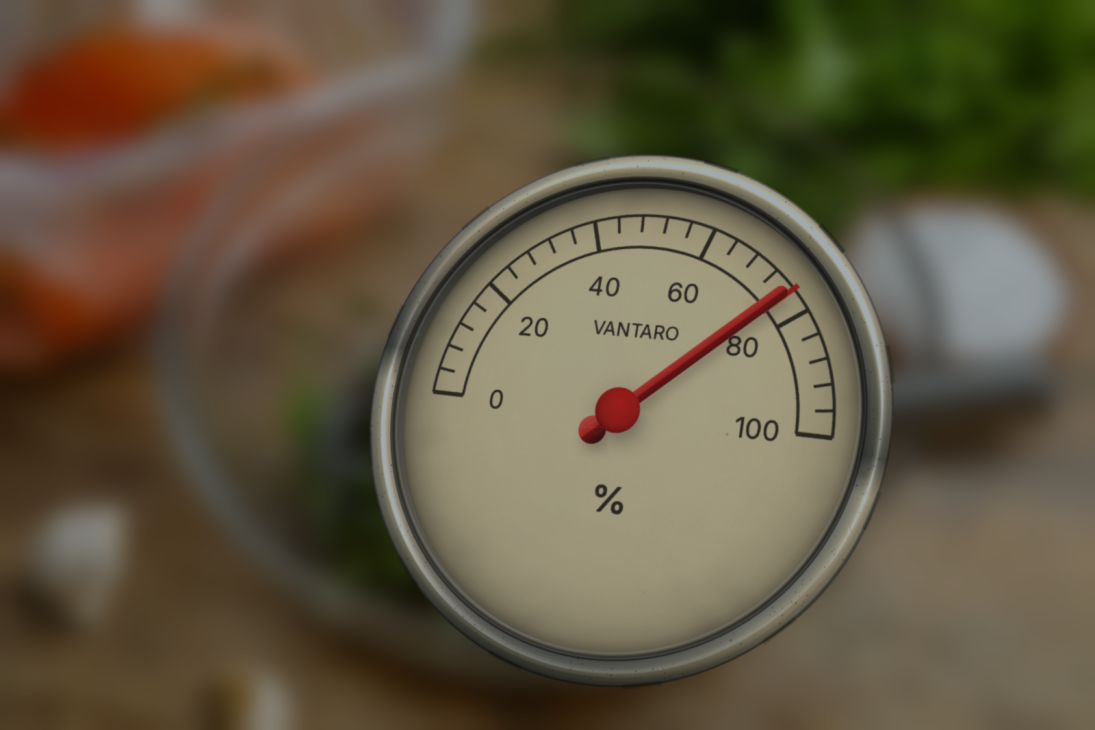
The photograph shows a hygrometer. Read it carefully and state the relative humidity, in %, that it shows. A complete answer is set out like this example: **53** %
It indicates **76** %
